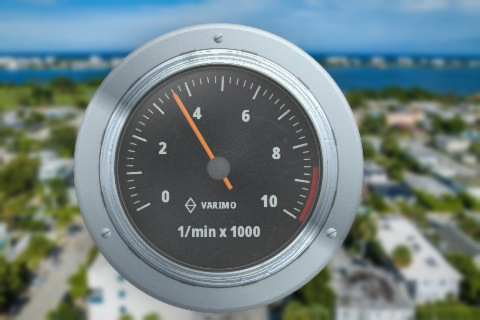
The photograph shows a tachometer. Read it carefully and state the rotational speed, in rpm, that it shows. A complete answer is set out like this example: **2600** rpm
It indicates **3600** rpm
